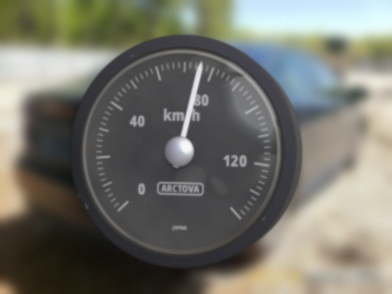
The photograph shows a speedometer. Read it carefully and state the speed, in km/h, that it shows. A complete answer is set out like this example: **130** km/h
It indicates **76** km/h
